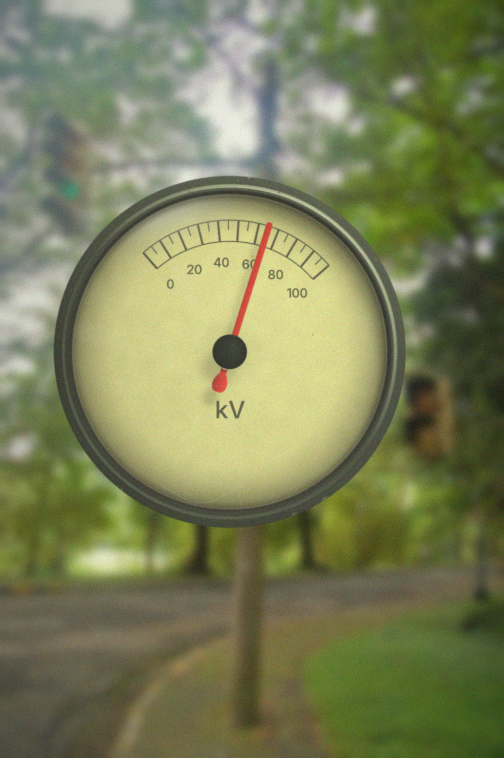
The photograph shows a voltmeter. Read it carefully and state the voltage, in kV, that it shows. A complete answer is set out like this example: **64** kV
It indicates **65** kV
